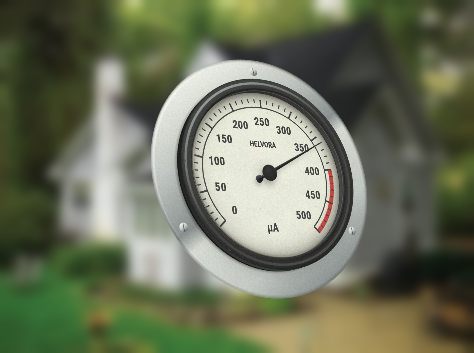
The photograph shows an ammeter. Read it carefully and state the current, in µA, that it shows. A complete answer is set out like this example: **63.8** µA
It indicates **360** µA
